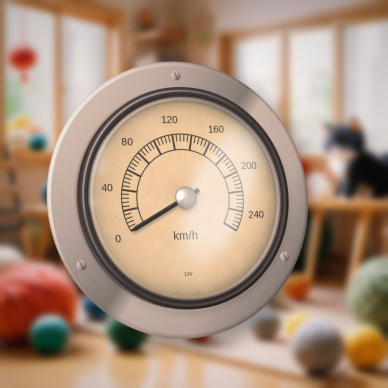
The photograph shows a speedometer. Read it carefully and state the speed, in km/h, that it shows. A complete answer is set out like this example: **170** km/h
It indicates **0** km/h
